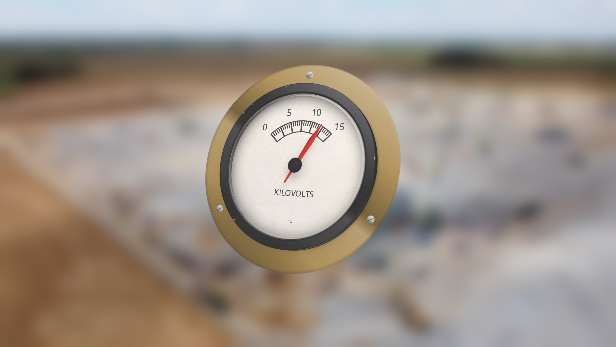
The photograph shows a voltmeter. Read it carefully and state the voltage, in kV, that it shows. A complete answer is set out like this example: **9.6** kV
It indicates **12.5** kV
